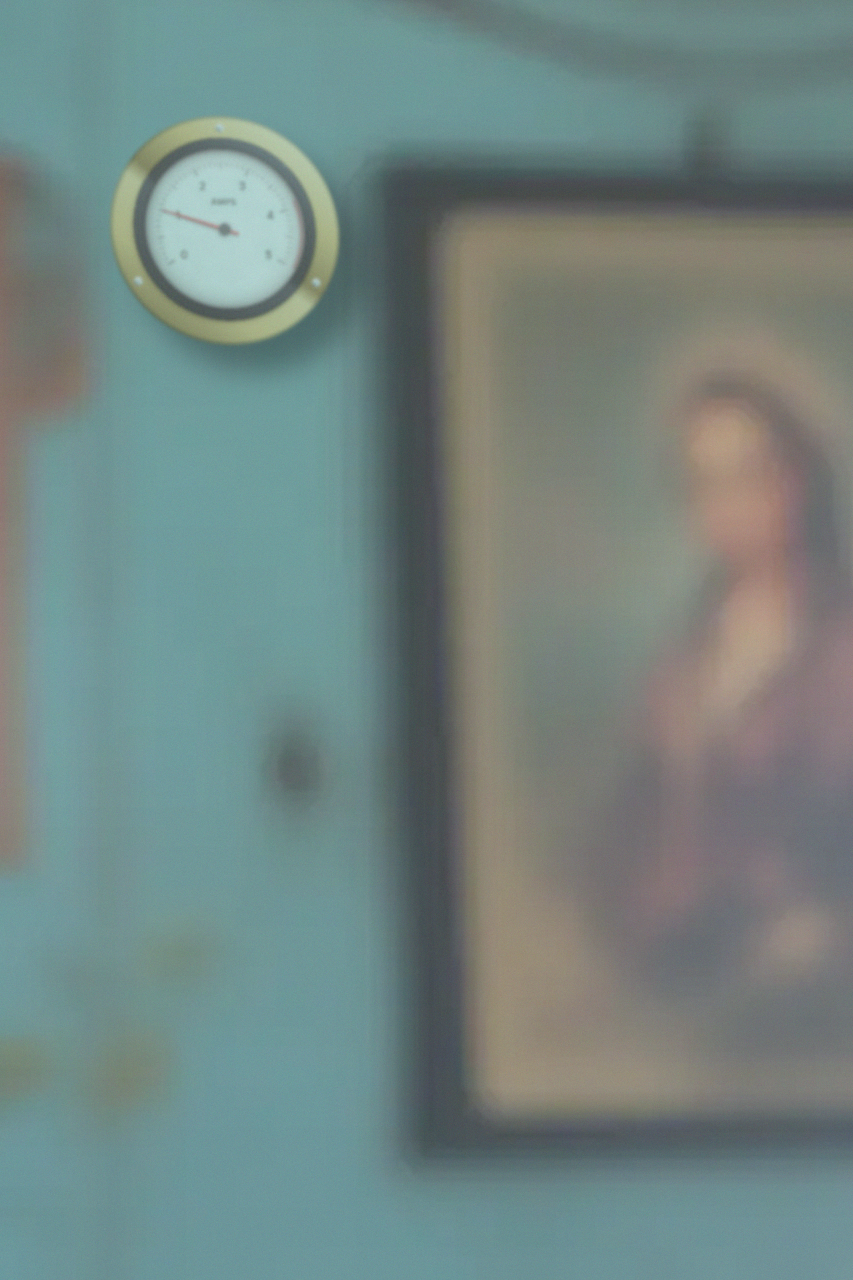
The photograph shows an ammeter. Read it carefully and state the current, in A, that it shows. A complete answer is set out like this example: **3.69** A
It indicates **1** A
